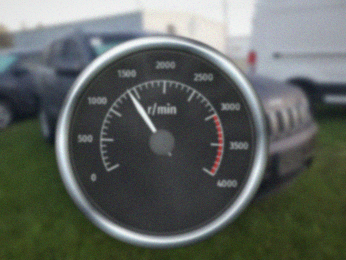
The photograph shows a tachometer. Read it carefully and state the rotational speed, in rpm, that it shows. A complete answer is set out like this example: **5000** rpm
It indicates **1400** rpm
